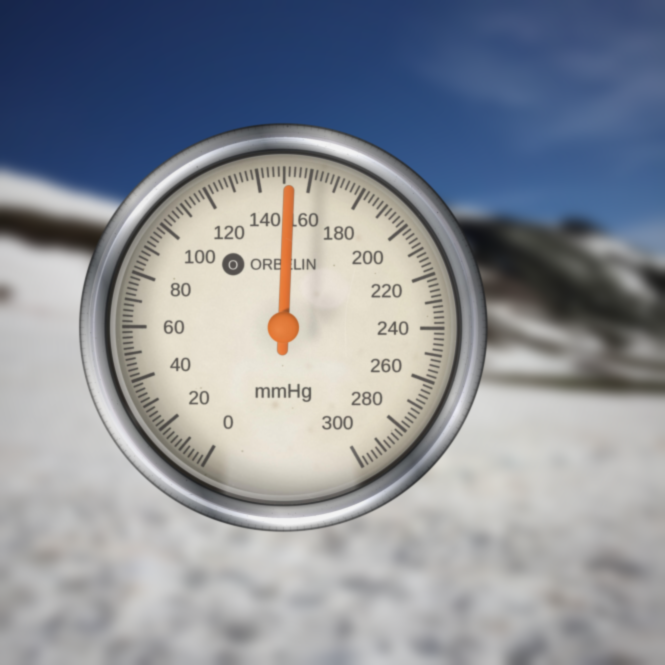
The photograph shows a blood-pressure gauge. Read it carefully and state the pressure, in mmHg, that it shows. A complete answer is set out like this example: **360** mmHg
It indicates **152** mmHg
